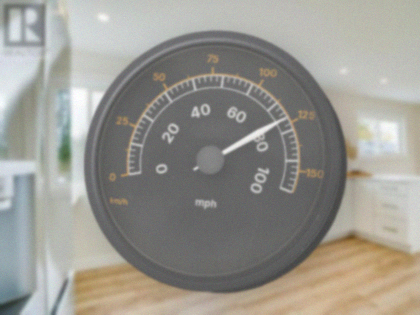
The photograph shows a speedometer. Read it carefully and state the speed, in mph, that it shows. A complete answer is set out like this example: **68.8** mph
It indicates **76** mph
